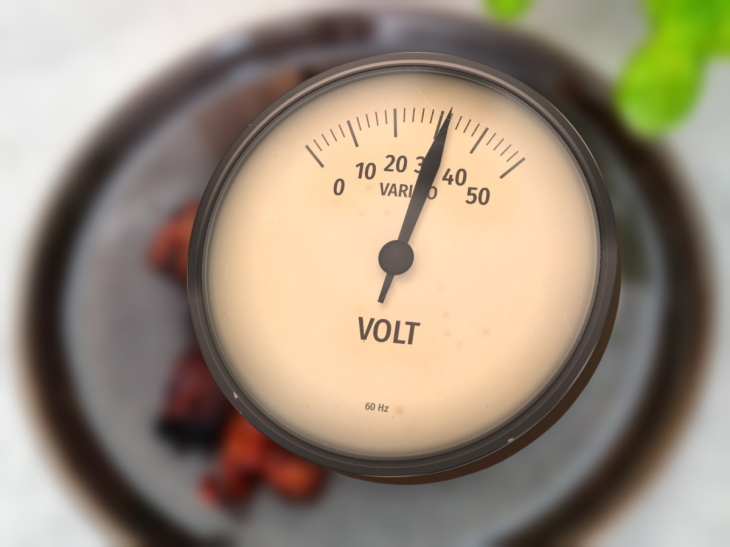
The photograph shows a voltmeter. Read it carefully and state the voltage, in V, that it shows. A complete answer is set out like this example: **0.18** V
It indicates **32** V
